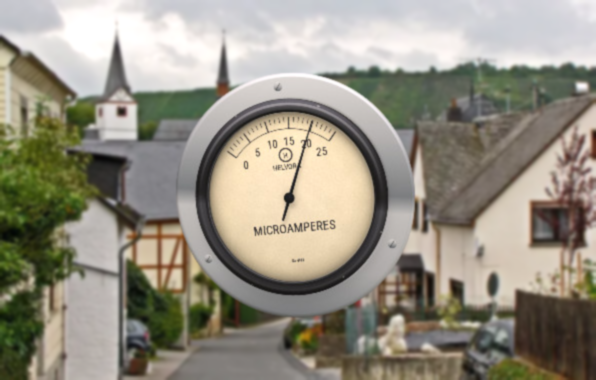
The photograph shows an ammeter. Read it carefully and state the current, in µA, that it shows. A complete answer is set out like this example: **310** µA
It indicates **20** µA
